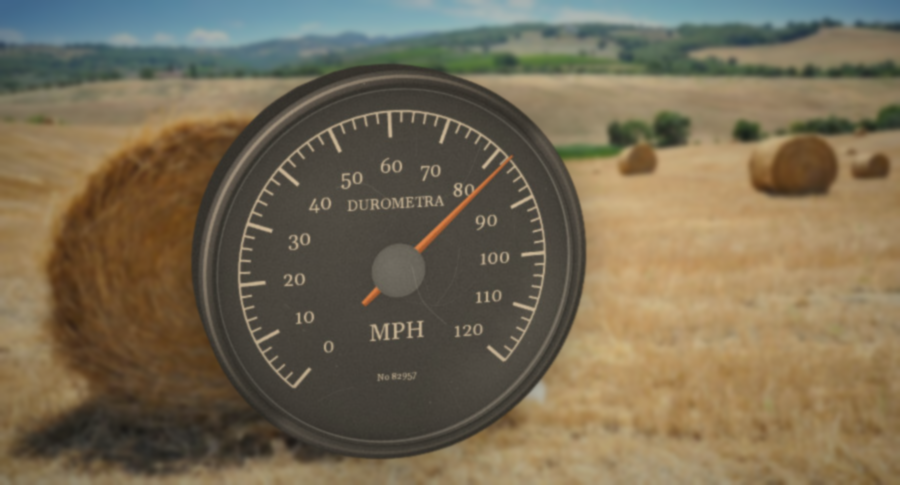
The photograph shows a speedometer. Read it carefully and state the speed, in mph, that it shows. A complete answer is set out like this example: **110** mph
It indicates **82** mph
